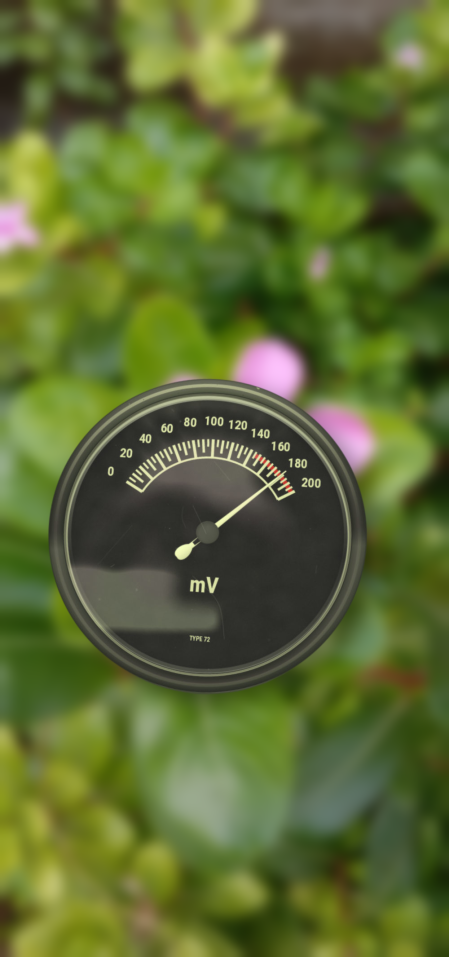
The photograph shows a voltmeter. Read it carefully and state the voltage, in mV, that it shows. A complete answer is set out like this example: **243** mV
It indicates **180** mV
